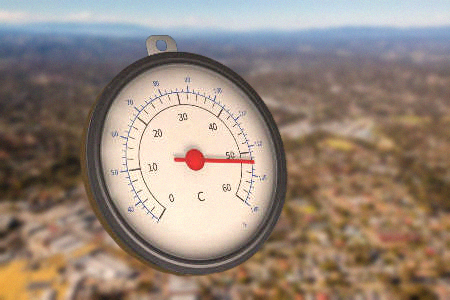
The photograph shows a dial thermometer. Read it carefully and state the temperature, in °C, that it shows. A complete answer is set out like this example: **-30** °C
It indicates **52** °C
